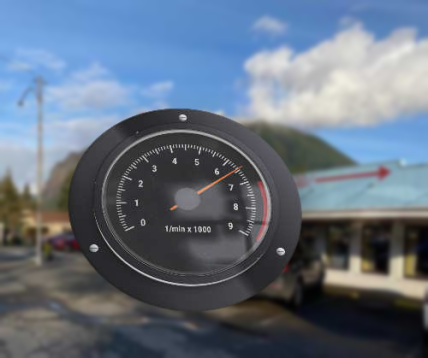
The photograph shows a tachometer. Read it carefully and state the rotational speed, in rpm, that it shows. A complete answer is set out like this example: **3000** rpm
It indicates **6500** rpm
